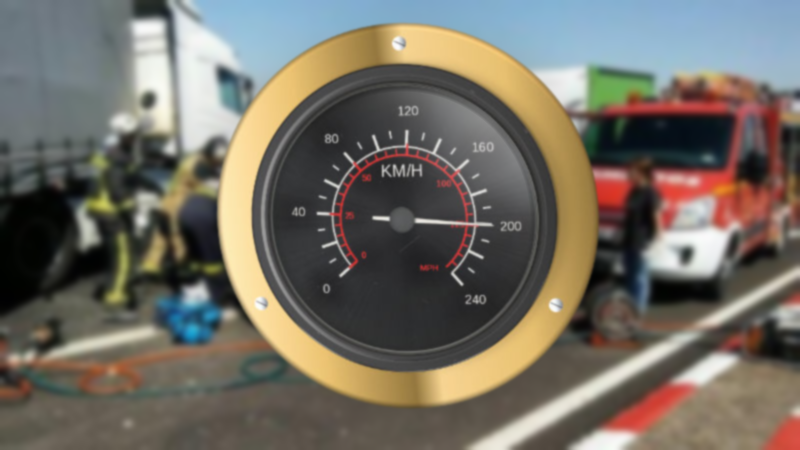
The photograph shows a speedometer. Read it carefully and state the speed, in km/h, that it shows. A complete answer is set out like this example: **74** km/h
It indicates **200** km/h
